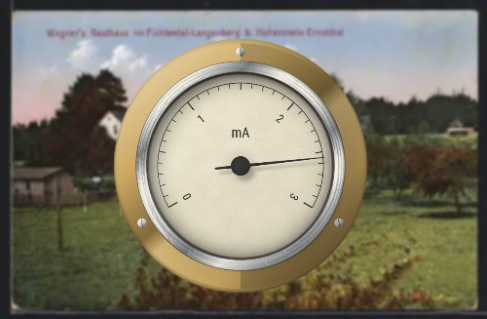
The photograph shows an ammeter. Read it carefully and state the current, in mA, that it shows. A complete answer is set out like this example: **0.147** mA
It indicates **2.55** mA
